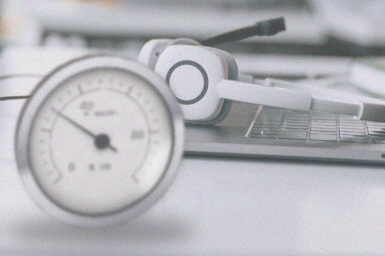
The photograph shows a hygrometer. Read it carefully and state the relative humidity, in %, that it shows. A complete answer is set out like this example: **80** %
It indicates **28** %
